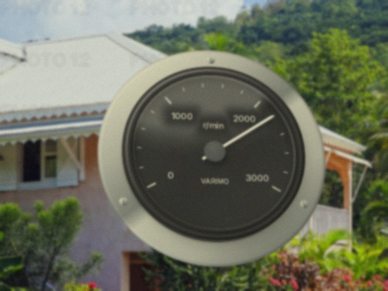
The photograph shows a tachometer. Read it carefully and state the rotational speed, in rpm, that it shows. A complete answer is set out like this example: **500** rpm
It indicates **2200** rpm
